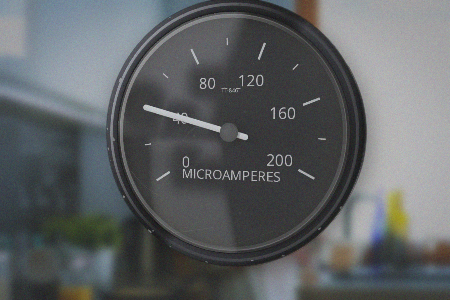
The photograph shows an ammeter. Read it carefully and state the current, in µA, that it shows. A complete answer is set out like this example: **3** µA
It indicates **40** µA
